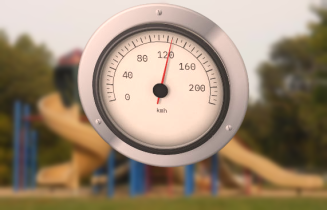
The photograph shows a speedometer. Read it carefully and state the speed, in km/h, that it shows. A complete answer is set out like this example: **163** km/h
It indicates **125** km/h
